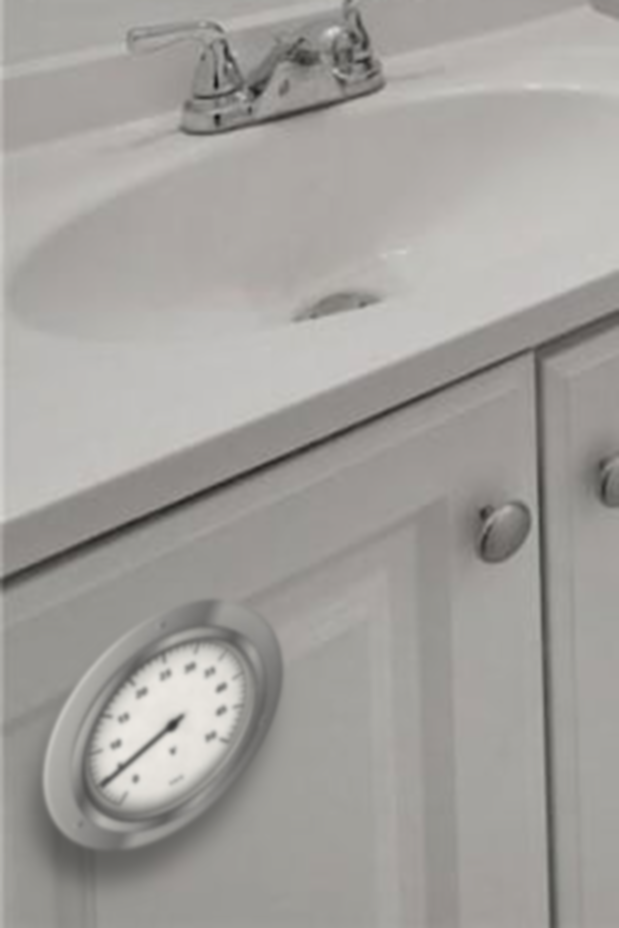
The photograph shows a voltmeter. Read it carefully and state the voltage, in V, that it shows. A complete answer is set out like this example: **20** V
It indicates **5** V
